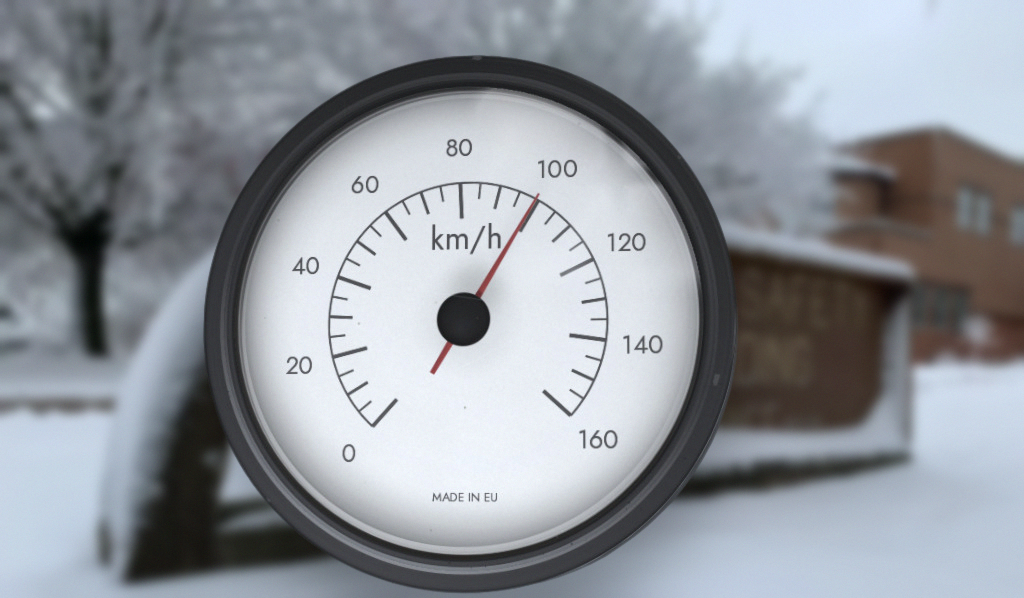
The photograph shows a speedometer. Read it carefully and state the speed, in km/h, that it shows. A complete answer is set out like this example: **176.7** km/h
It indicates **100** km/h
